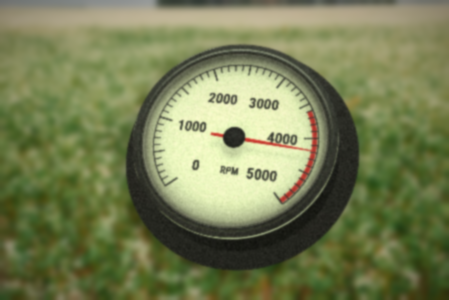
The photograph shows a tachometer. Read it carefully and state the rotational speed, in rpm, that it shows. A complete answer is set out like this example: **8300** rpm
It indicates **4200** rpm
